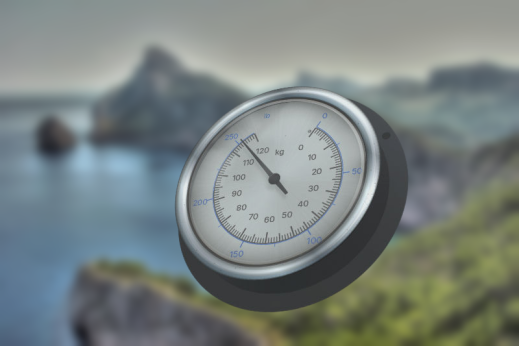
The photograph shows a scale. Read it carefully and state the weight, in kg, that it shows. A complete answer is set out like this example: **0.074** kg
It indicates **115** kg
